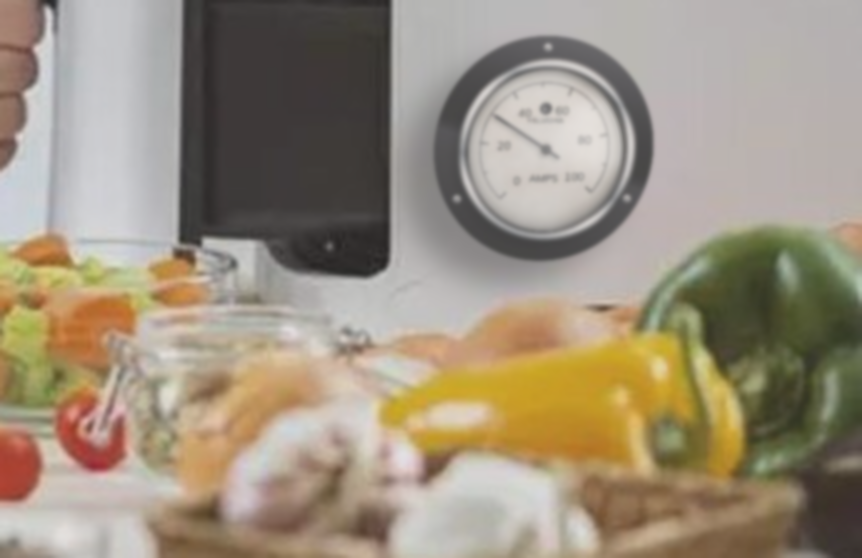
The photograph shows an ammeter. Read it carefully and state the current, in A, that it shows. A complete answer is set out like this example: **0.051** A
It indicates **30** A
